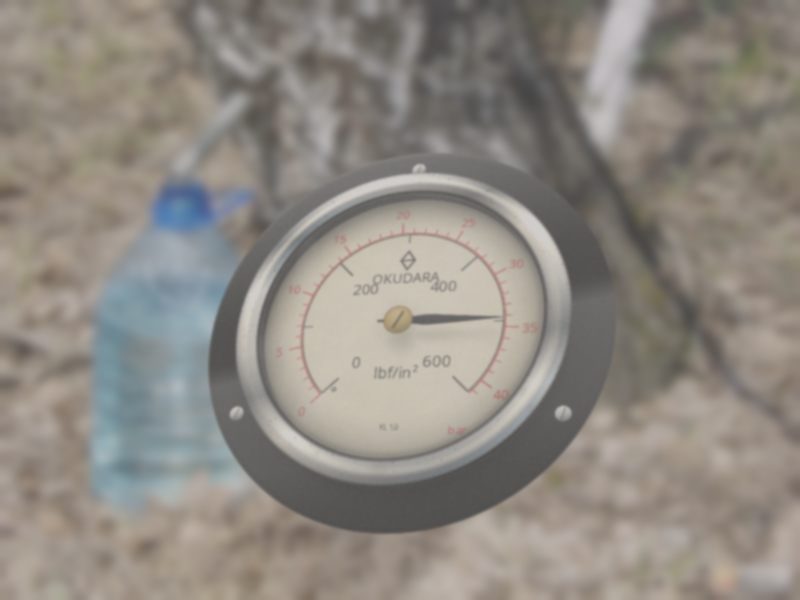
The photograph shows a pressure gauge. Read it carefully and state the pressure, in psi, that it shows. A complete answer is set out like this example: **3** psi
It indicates **500** psi
